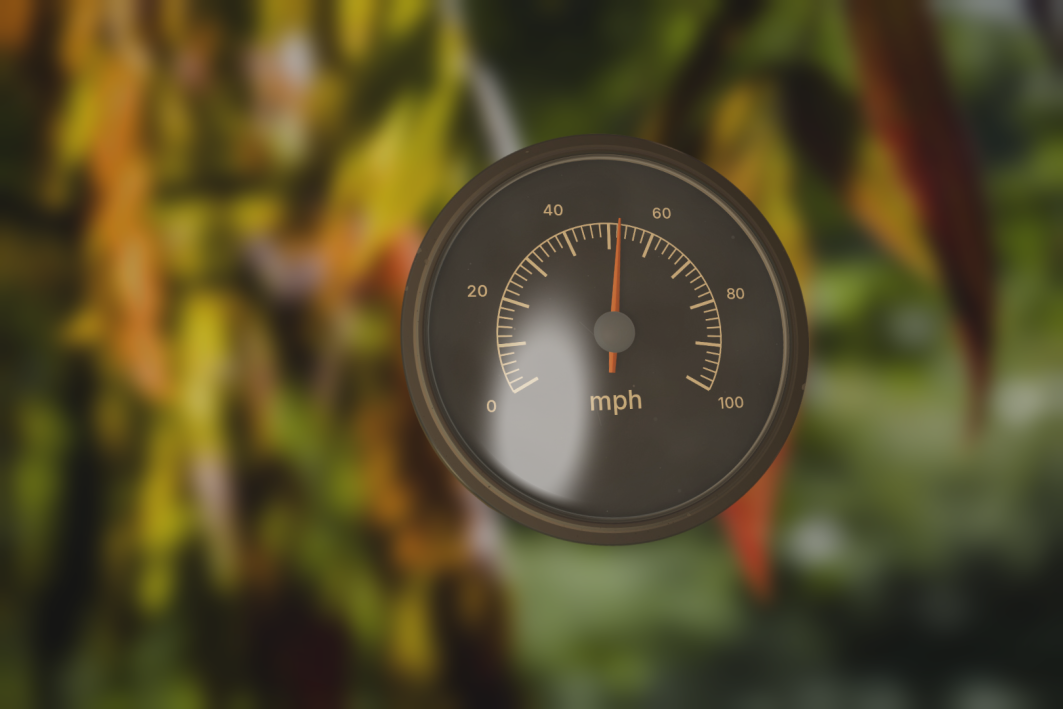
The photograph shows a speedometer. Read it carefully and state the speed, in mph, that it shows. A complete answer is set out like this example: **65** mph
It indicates **52** mph
